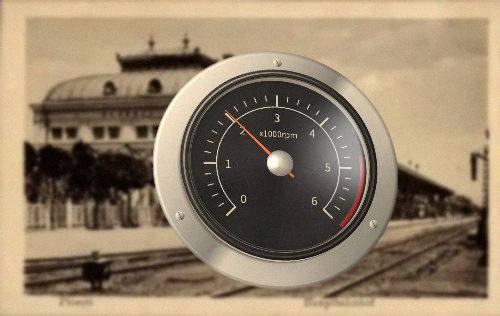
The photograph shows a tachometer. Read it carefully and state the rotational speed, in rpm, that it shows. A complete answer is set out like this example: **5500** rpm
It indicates **2000** rpm
